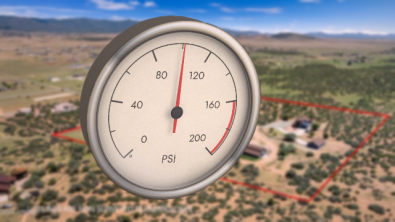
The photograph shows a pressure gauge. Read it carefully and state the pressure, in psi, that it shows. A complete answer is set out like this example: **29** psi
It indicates **100** psi
